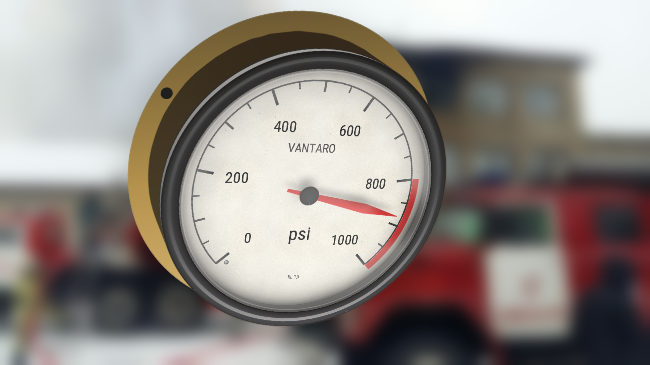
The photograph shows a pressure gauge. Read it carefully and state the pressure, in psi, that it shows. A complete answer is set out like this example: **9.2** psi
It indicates **875** psi
